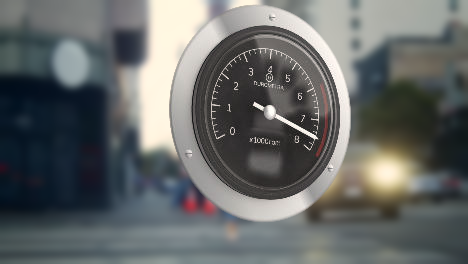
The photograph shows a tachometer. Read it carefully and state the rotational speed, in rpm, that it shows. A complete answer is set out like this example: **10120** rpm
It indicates **7600** rpm
